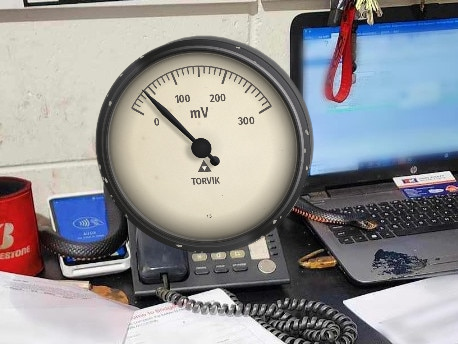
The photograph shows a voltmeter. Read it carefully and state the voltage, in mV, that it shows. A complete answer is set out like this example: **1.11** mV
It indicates **40** mV
